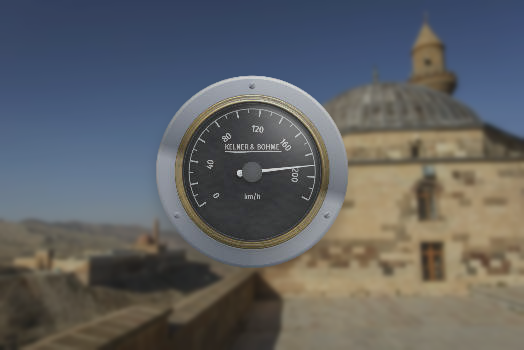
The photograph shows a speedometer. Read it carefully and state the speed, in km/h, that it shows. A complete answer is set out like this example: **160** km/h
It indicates **190** km/h
